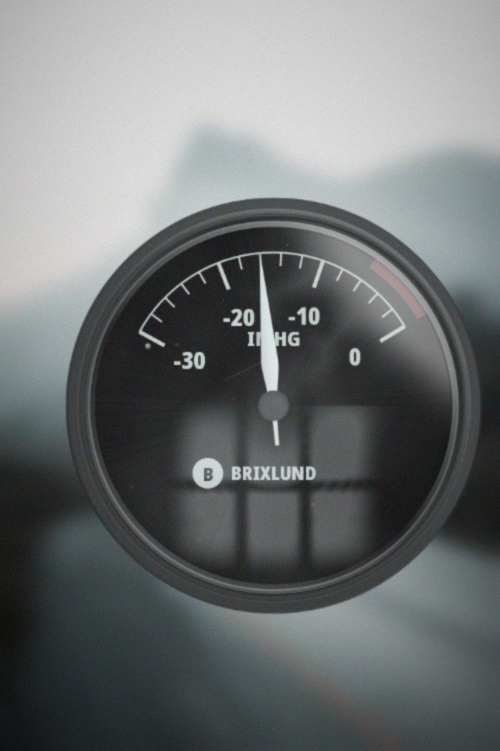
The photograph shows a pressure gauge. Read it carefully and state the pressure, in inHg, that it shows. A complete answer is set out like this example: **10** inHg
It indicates **-16** inHg
